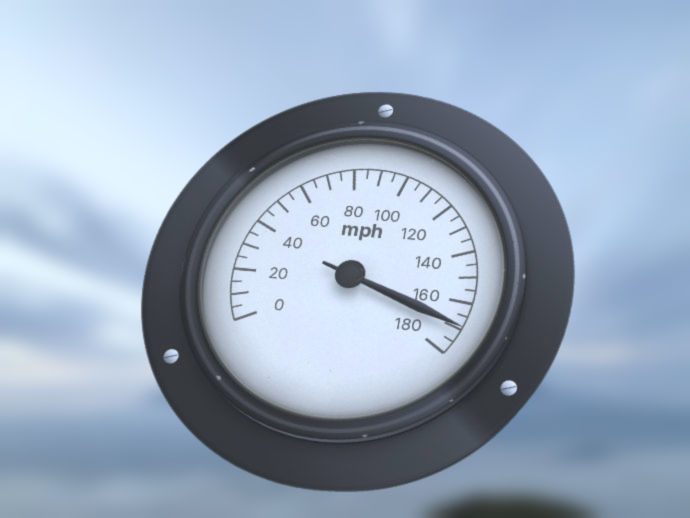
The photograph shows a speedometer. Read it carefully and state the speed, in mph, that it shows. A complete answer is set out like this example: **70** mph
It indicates **170** mph
